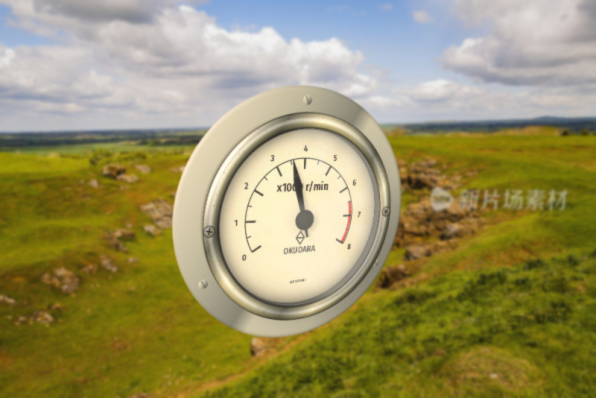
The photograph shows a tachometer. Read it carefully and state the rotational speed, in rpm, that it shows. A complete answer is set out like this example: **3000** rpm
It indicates **3500** rpm
